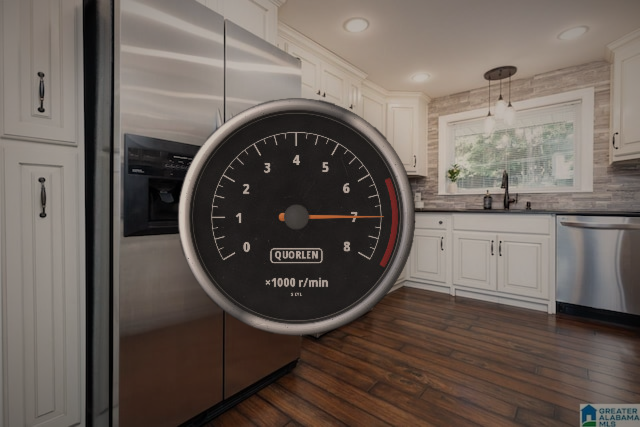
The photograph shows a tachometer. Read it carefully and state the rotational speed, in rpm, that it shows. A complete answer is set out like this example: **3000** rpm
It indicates **7000** rpm
